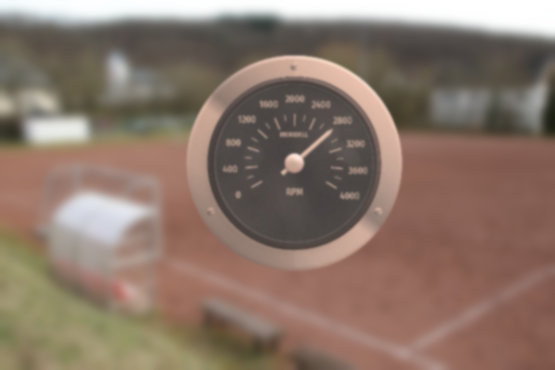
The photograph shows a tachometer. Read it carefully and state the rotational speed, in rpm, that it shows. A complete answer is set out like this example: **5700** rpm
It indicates **2800** rpm
